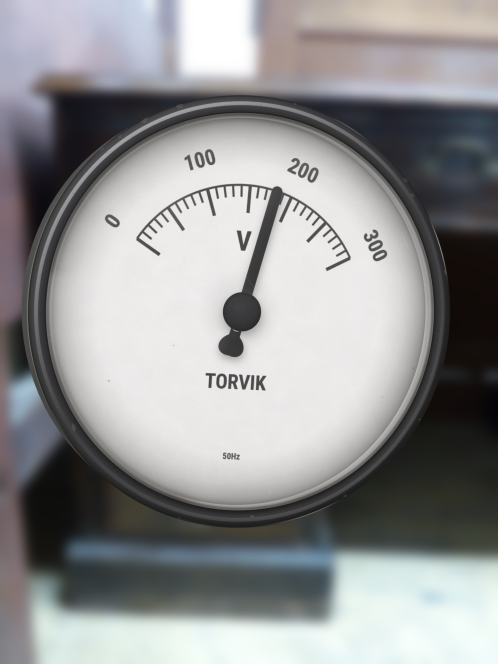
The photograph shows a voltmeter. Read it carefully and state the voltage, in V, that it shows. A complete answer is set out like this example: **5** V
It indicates **180** V
